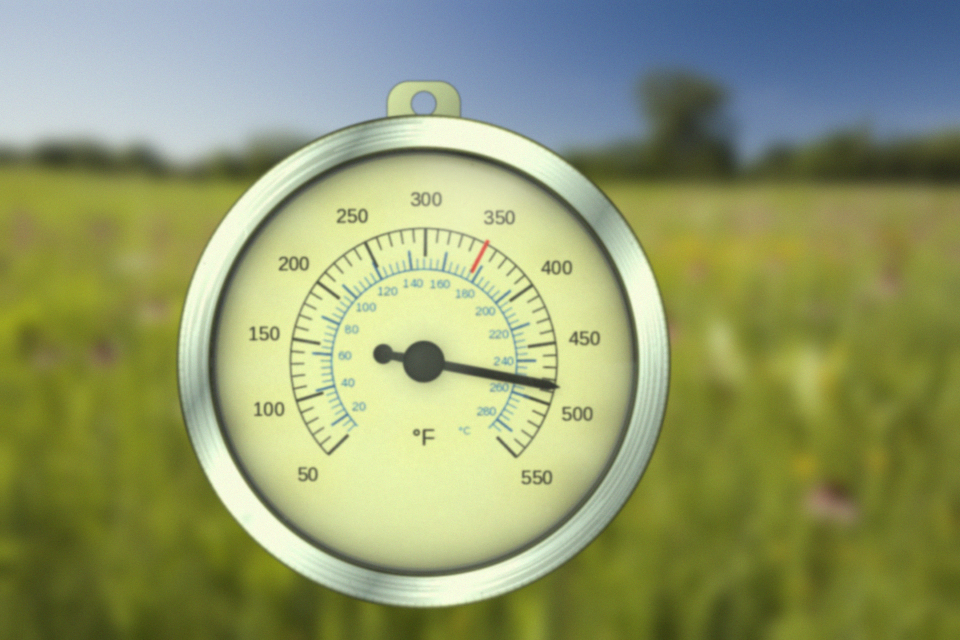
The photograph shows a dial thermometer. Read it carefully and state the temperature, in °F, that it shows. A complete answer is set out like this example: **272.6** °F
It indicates **485** °F
